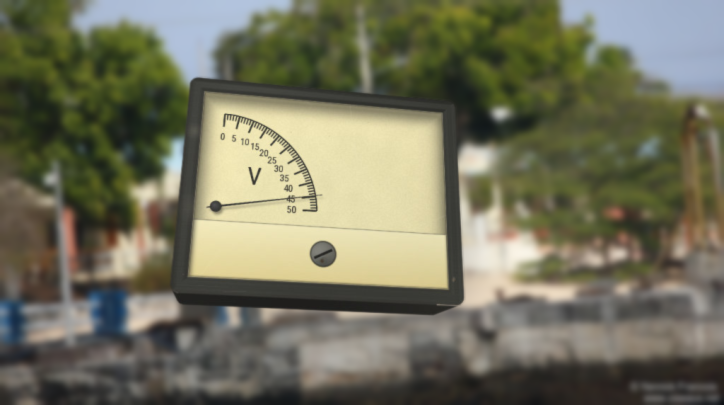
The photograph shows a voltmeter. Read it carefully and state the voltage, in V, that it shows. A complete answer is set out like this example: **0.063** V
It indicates **45** V
